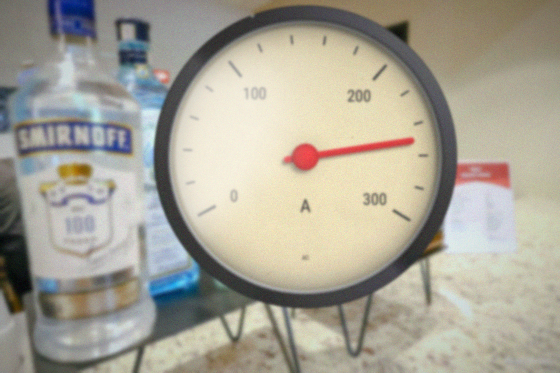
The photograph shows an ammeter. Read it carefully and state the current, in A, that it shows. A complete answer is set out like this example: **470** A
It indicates **250** A
